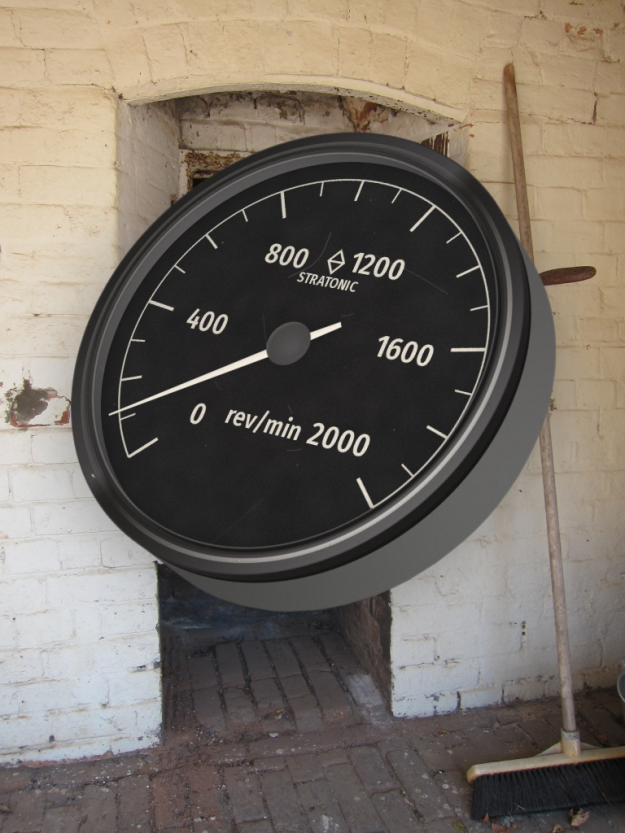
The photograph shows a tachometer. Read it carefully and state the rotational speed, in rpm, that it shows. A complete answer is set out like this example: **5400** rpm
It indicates **100** rpm
